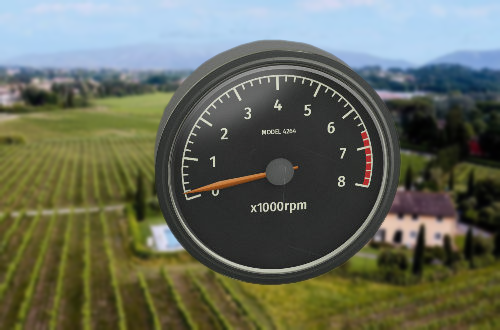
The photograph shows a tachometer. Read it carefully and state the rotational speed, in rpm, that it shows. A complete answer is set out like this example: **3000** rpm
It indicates **200** rpm
